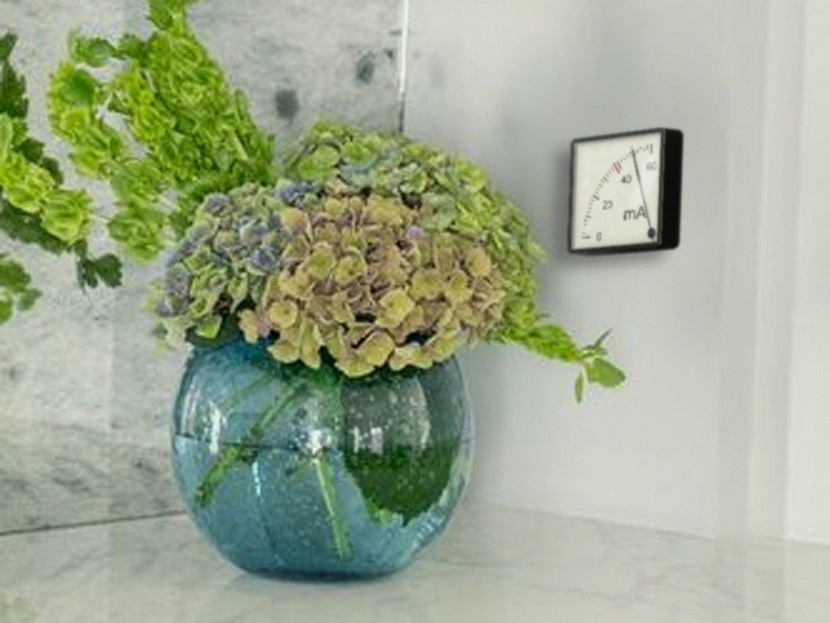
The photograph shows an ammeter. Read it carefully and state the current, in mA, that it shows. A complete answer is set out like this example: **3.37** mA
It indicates **50** mA
